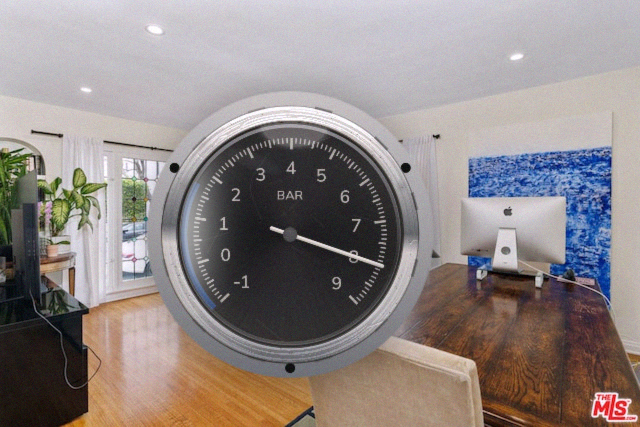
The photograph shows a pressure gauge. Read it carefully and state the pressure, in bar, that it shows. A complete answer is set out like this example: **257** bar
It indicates **8** bar
